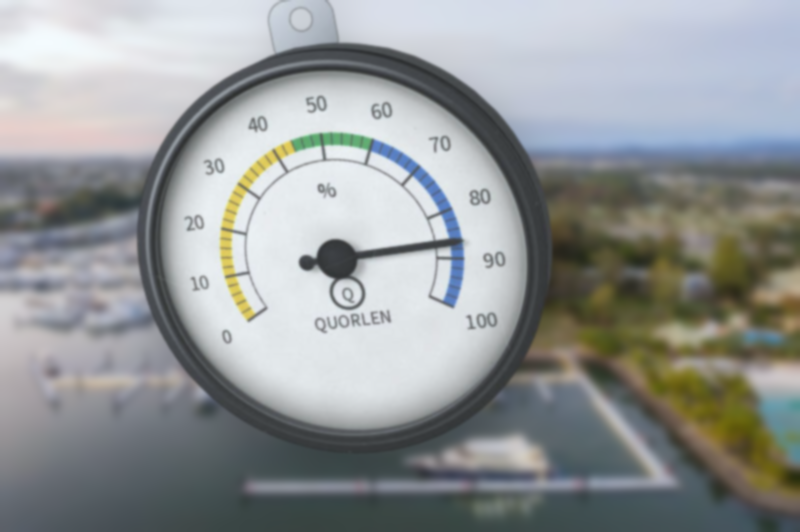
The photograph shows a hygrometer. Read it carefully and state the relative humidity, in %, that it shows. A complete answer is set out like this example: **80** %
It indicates **86** %
